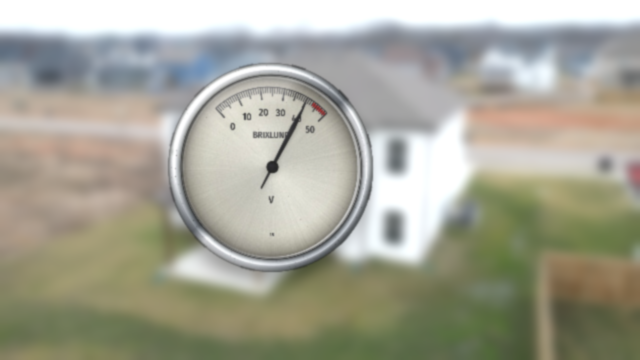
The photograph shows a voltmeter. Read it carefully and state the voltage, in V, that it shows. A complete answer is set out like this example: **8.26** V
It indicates **40** V
